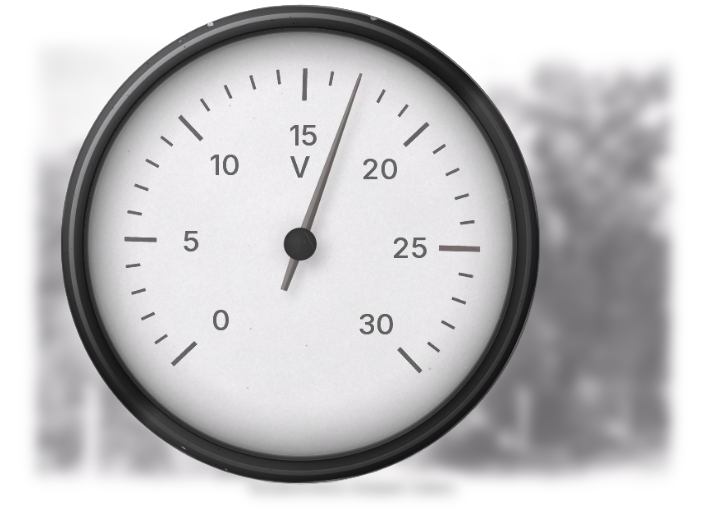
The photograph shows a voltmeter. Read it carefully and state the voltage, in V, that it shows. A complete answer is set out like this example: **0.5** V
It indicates **17** V
